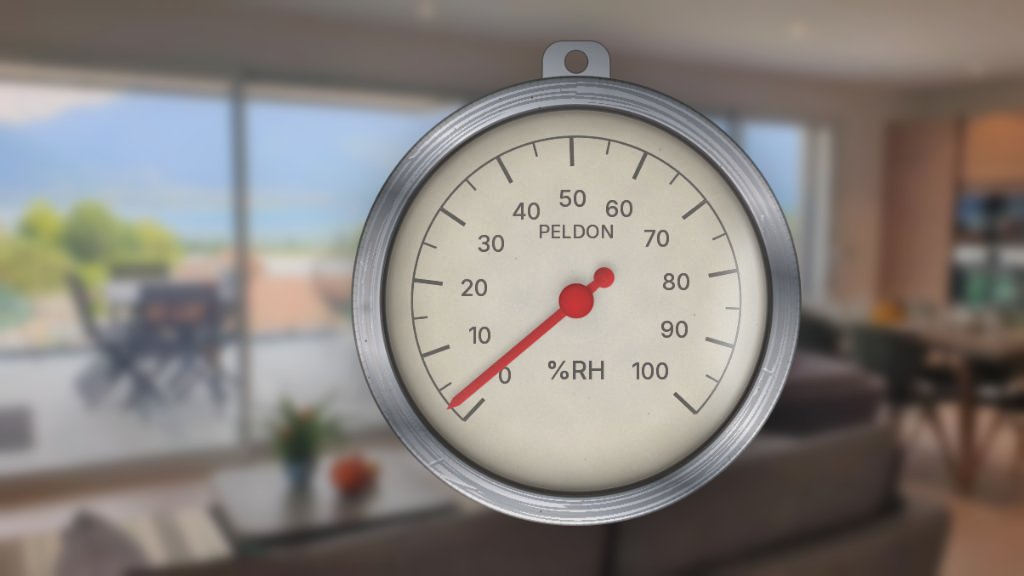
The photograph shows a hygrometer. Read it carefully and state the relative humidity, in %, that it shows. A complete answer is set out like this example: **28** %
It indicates **2.5** %
